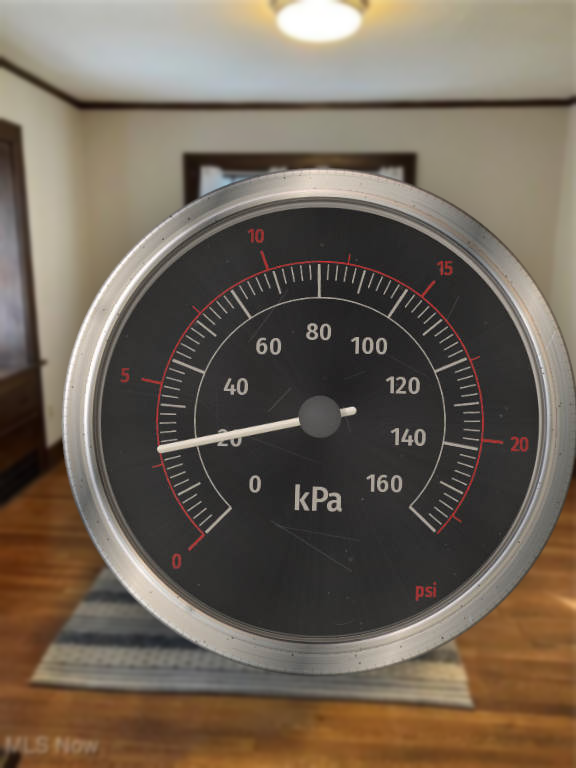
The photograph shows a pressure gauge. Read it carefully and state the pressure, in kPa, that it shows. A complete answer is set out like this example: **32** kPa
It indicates **20** kPa
